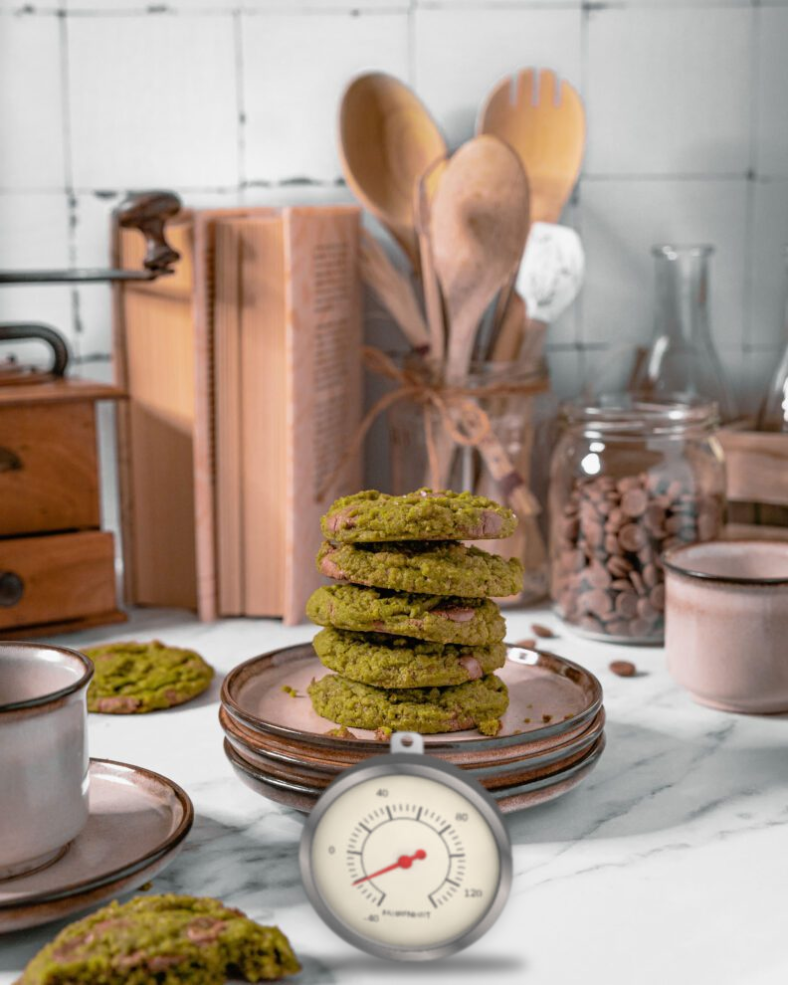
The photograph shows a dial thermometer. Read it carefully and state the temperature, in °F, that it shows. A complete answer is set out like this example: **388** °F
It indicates **-20** °F
